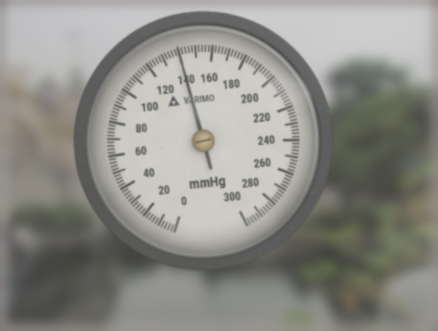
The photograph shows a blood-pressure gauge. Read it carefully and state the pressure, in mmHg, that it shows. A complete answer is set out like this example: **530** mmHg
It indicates **140** mmHg
